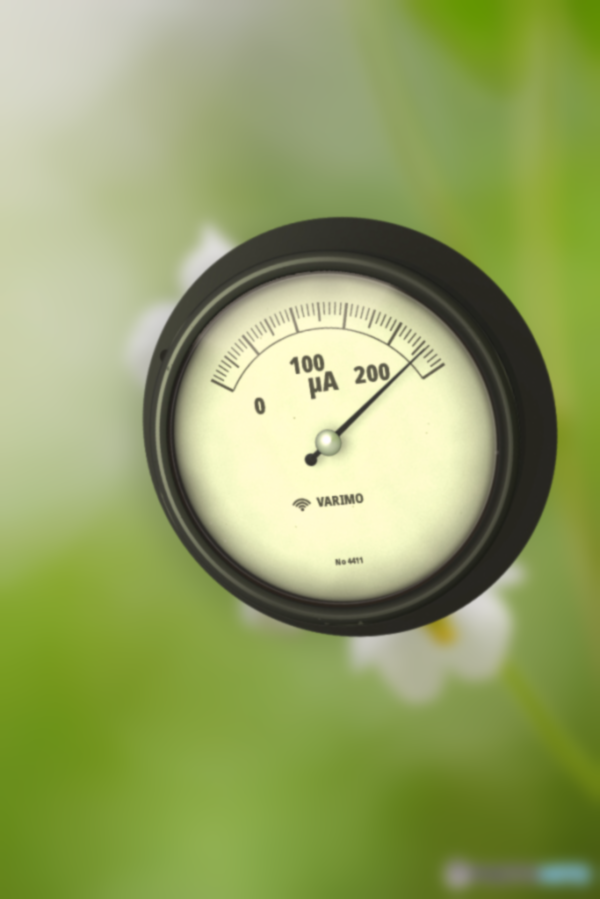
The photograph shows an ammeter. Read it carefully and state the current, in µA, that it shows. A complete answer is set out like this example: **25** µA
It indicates **230** µA
